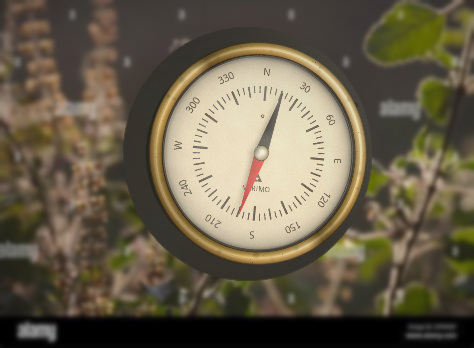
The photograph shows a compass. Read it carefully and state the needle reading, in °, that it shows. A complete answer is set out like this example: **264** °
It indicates **195** °
